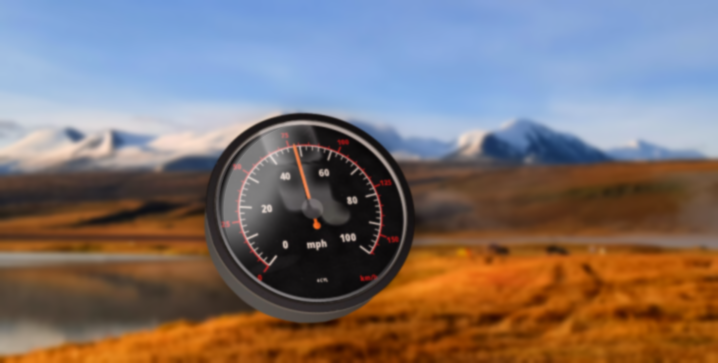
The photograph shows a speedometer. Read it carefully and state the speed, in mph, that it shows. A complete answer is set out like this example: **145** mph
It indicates **48** mph
